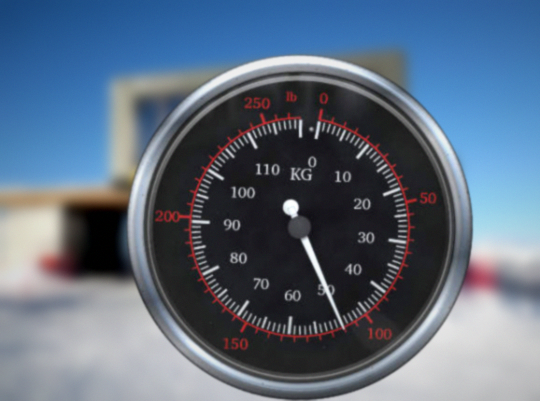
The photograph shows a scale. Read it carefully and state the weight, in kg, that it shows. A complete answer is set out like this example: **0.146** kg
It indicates **50** kg
